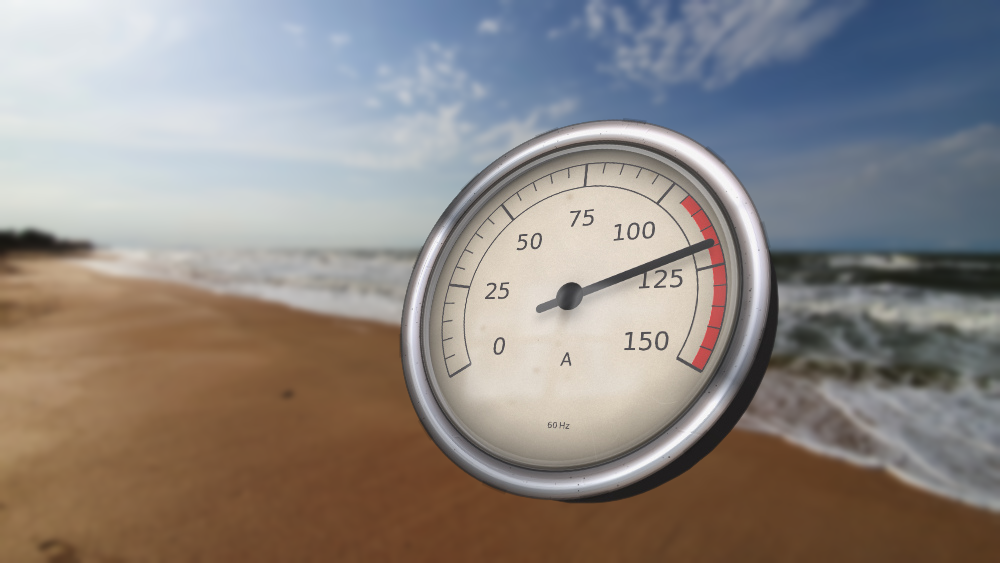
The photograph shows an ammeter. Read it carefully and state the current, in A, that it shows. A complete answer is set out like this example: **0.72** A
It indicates **120** A
